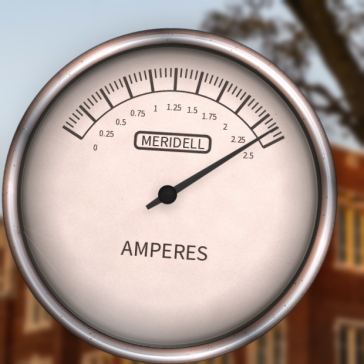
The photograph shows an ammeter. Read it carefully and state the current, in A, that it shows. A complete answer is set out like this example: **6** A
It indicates **2.4** A
